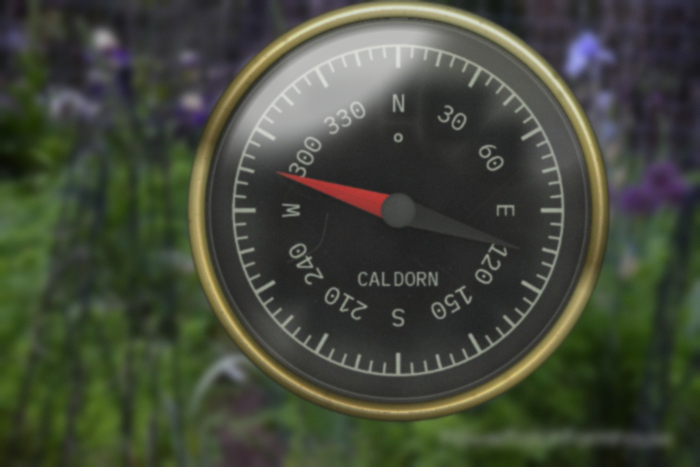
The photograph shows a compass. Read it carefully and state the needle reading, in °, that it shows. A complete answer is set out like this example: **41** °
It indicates **287.5** °
